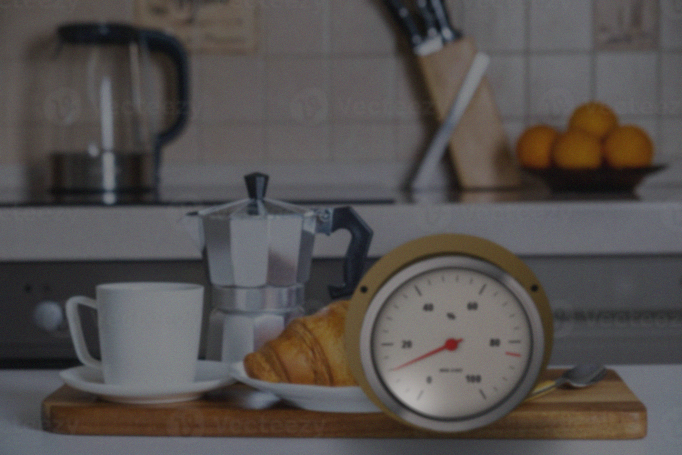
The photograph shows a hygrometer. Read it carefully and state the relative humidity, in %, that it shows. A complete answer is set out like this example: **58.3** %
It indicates **12** %
